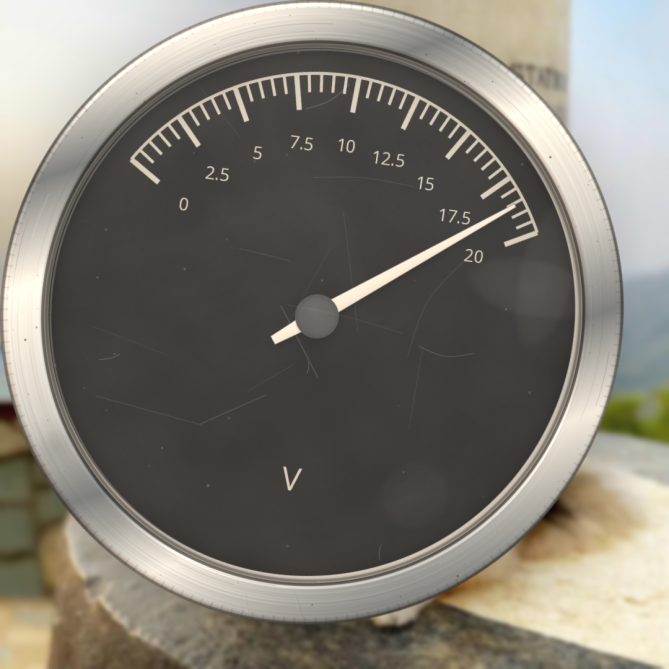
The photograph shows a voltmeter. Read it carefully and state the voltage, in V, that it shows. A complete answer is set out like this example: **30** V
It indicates **18.5** V
